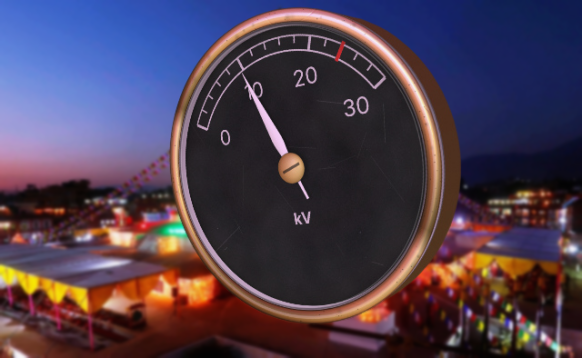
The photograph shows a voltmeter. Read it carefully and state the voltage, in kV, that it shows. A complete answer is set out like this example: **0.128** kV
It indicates **10** kV
